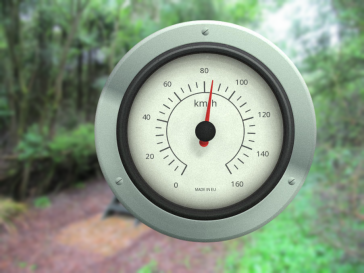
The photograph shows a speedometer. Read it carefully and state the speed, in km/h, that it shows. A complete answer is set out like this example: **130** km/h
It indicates **85** km/h
